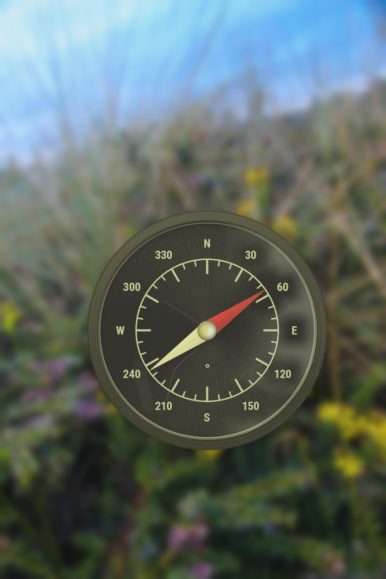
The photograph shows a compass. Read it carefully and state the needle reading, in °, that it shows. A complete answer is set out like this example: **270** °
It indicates **55** °
